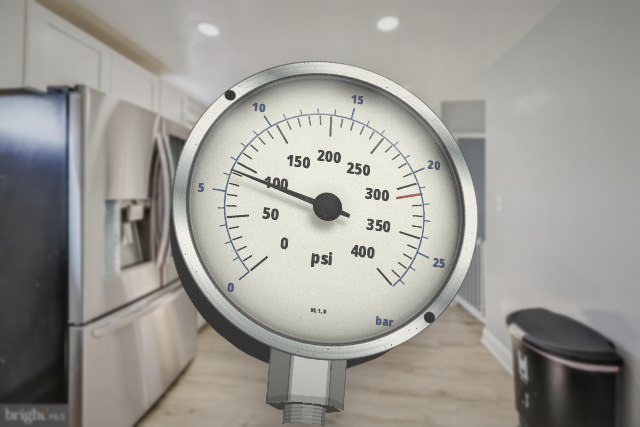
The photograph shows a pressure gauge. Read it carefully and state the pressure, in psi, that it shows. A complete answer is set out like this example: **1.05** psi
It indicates **90** psi
